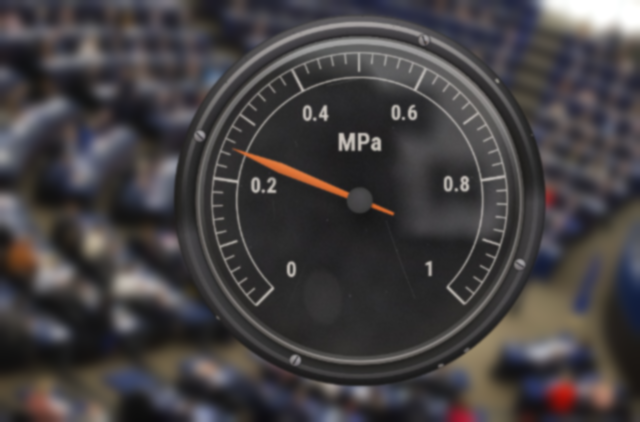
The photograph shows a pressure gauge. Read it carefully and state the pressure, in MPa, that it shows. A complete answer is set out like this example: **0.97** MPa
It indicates **0.25** MPa
